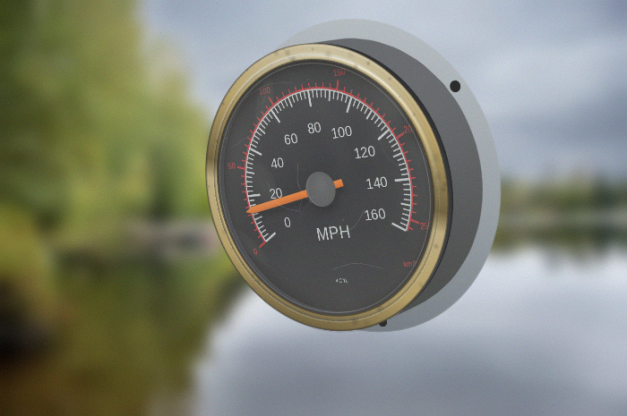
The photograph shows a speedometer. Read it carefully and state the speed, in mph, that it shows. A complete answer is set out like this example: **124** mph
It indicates **14** mph
